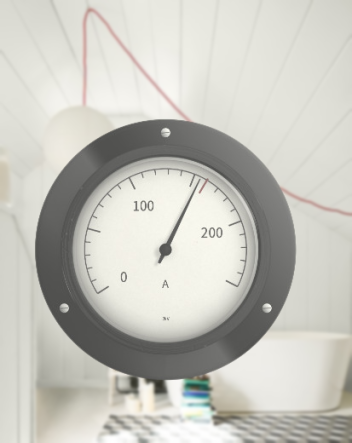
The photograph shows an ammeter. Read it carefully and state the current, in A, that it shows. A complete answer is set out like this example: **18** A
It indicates **155** A
